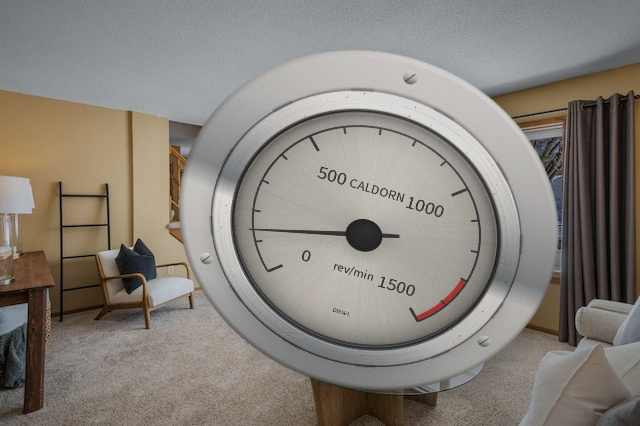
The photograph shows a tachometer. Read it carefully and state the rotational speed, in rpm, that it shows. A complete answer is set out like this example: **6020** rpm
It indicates **150** rpm
